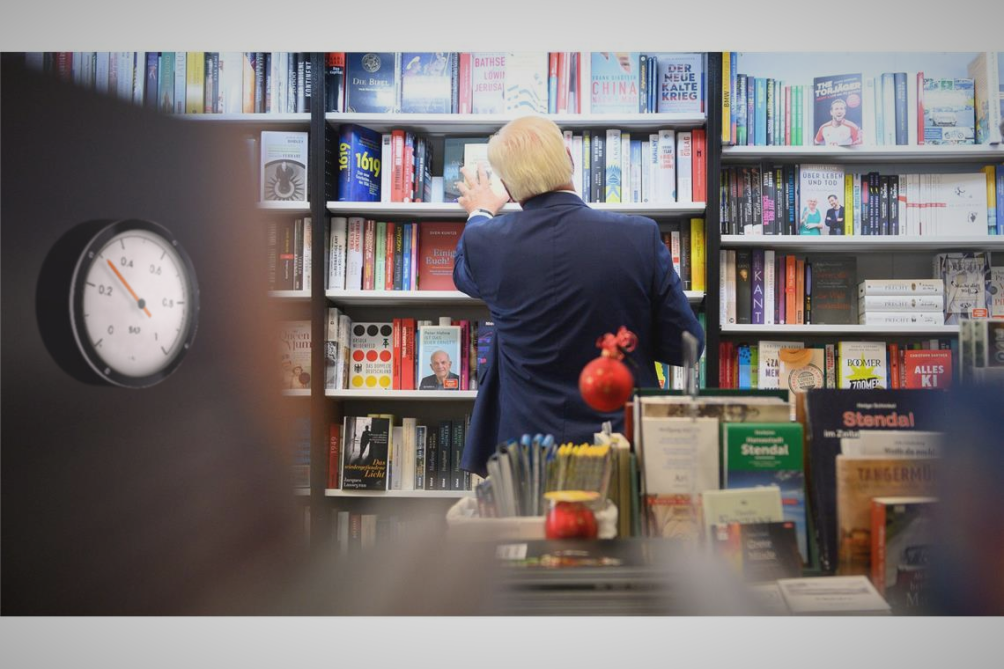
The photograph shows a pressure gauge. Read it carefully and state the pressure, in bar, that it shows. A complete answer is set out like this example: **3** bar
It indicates **0.3** bar
